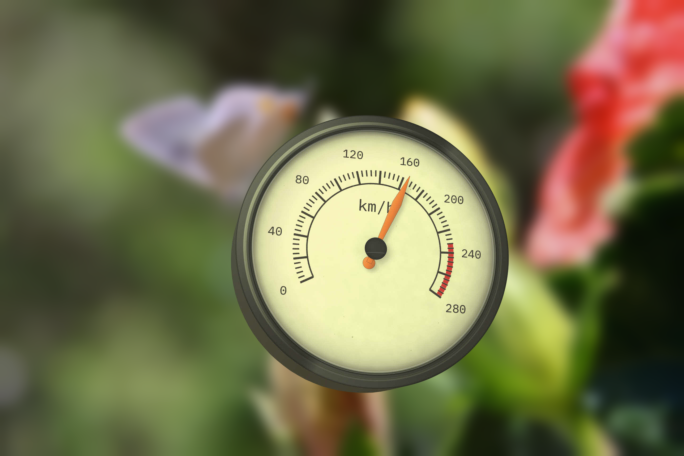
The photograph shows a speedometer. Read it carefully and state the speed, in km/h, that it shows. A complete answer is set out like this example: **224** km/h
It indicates **164** km/h
